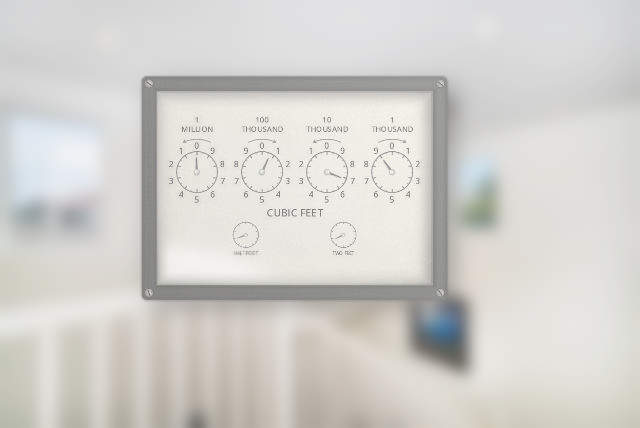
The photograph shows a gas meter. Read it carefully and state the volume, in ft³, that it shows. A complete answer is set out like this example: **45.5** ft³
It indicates **6900** ft³
